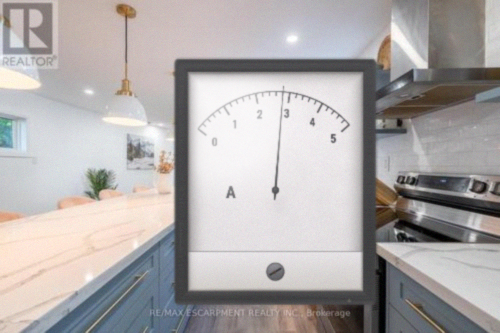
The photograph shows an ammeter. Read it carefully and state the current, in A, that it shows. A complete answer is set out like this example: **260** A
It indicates **2.8** A
